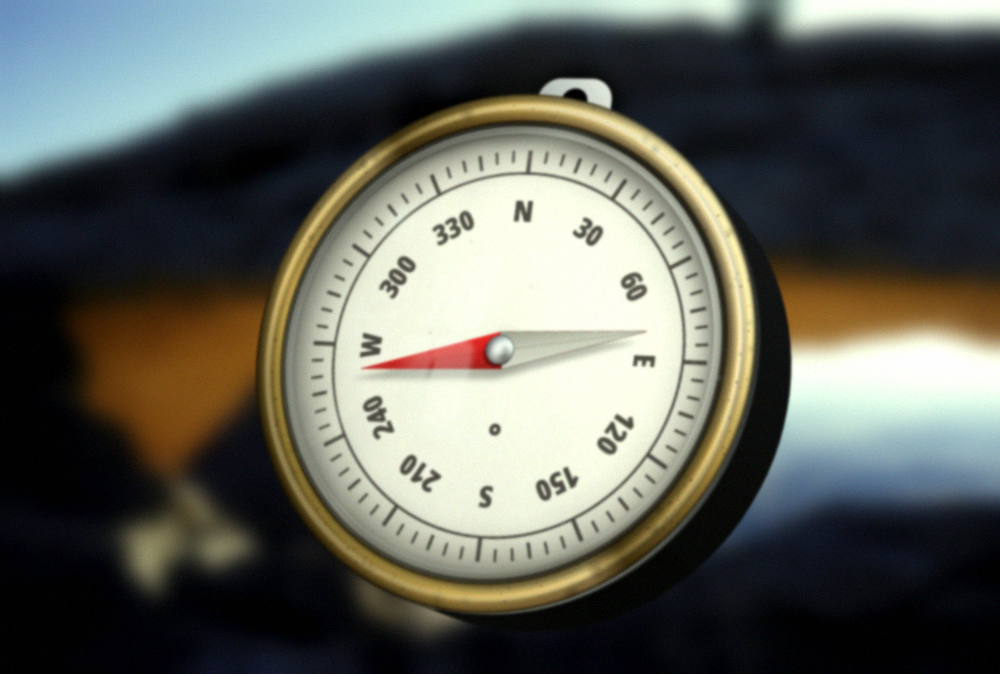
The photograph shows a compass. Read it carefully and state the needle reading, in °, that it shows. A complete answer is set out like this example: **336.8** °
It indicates **260** °
